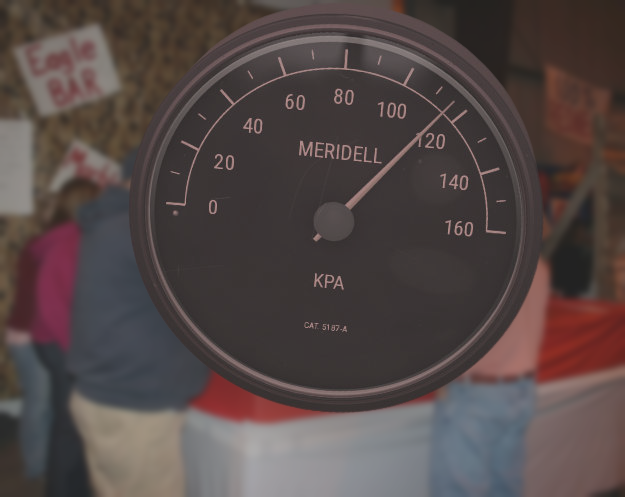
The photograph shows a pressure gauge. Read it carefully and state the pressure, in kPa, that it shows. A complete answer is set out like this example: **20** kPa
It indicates **115** kPa
